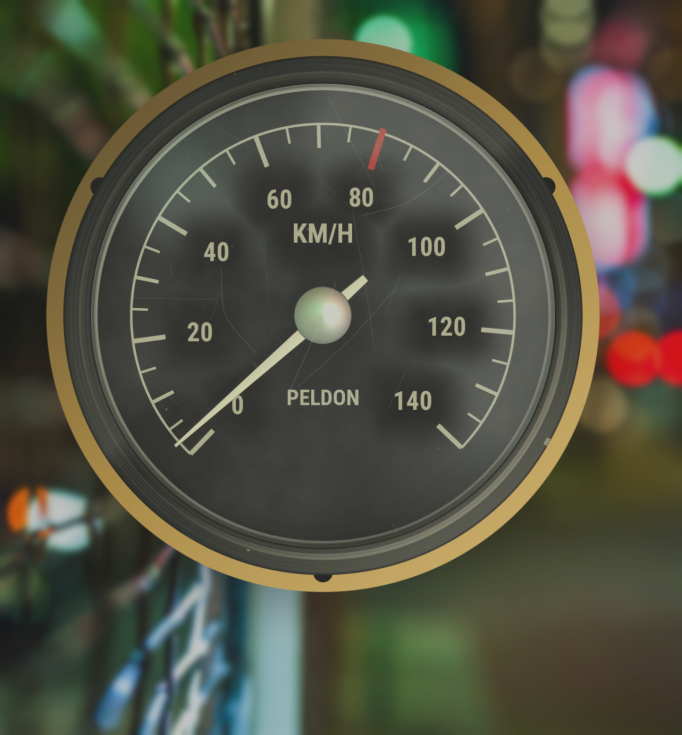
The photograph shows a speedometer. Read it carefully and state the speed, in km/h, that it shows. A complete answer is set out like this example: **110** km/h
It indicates **2.5** km/h
